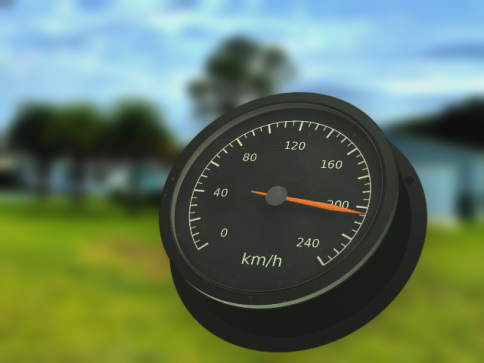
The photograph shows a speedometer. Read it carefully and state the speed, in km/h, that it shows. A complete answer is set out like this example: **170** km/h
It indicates **205** km/h
